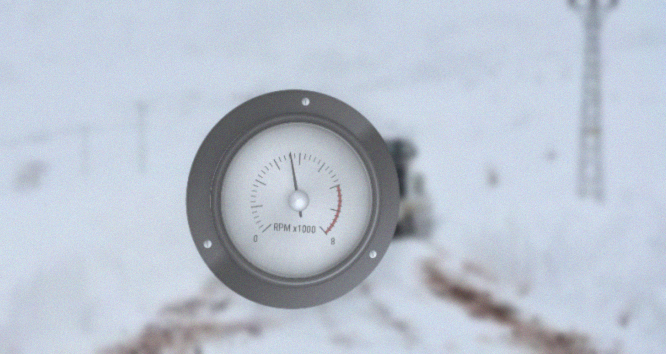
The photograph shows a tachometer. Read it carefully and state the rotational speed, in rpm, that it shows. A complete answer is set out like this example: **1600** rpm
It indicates **3600** rpm
